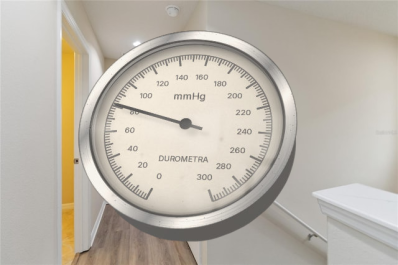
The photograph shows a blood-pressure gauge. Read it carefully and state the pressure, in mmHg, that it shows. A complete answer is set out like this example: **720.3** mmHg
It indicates **80** mmHg
